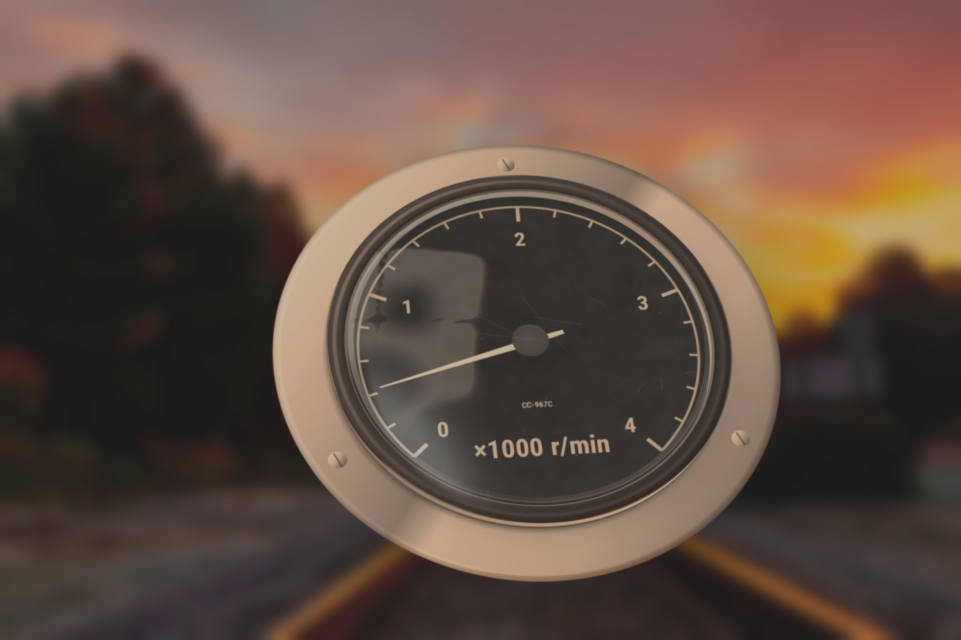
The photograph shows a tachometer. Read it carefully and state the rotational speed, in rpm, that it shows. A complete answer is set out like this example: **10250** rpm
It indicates **400** rpm
